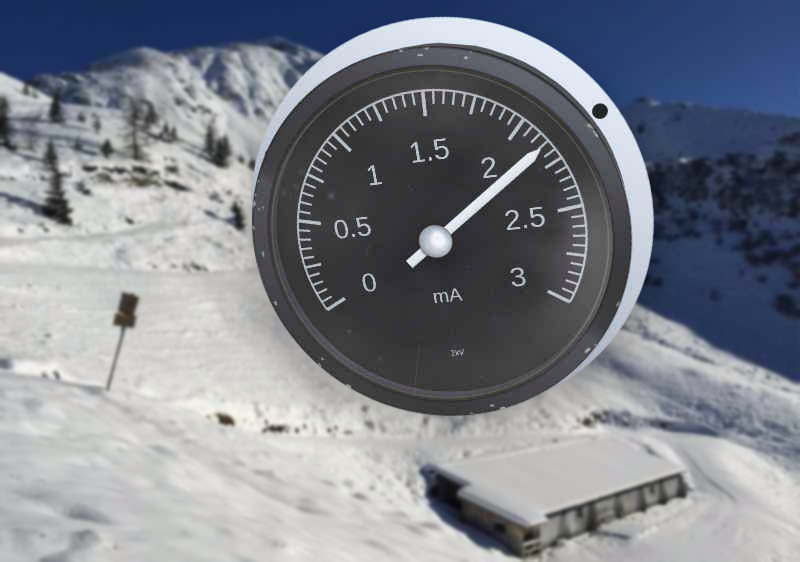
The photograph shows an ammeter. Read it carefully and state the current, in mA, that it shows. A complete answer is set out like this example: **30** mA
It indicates **2.15** mA
